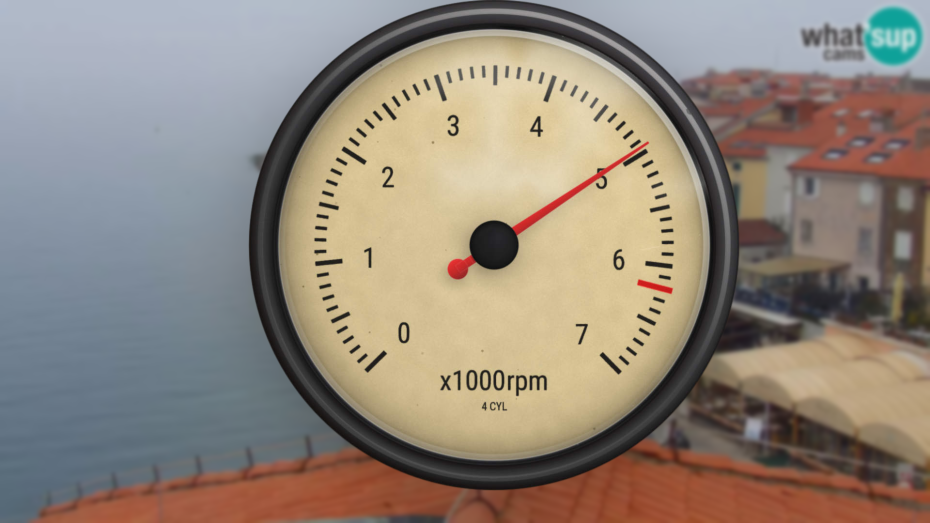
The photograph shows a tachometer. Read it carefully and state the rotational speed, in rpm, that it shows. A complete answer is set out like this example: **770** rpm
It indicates **4950** rpm
